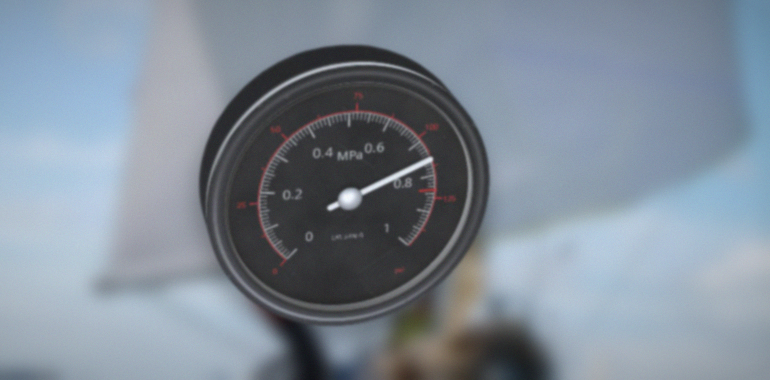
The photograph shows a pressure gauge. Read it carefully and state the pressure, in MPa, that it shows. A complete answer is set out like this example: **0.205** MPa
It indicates **0.75** MPa
